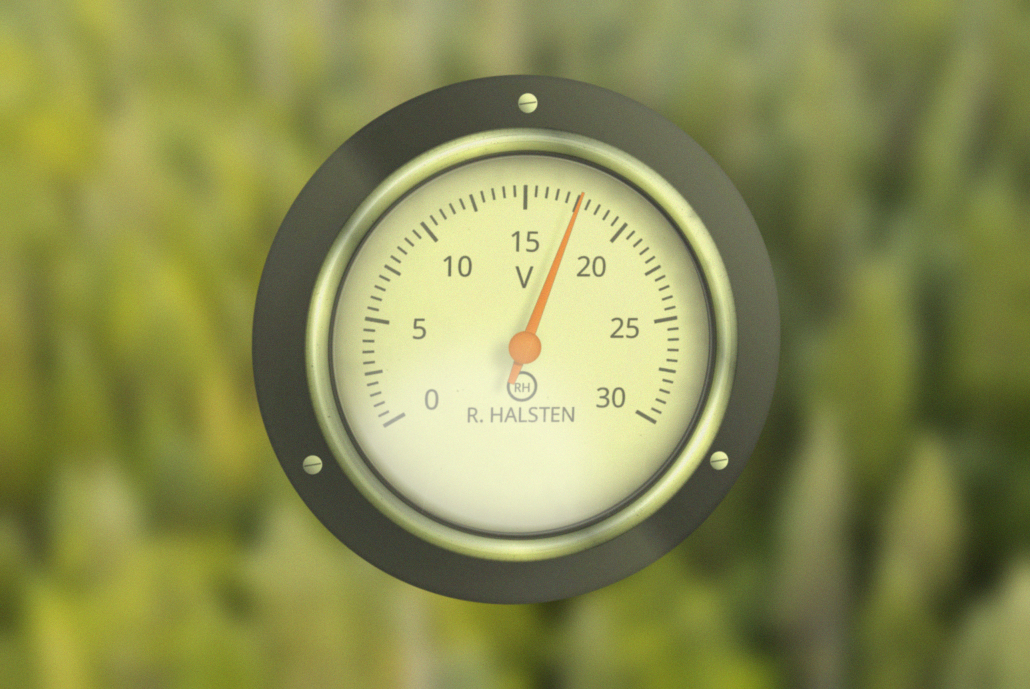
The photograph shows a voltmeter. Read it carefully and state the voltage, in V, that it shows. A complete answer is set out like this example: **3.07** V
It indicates **17.5** V
